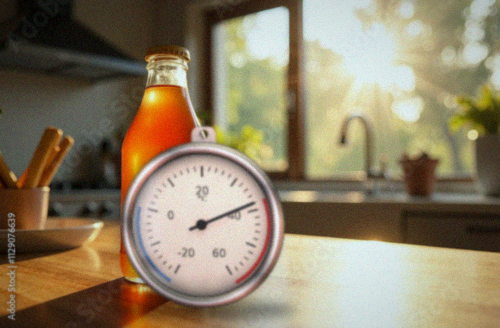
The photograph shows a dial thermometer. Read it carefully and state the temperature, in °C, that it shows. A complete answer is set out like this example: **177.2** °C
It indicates **38** °C
